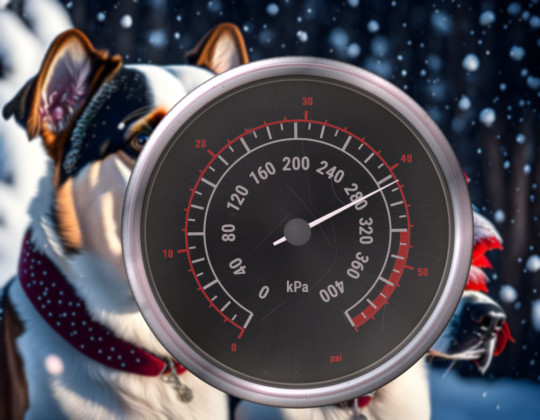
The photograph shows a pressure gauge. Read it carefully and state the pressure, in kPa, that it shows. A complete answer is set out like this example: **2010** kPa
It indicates **285** kPa
